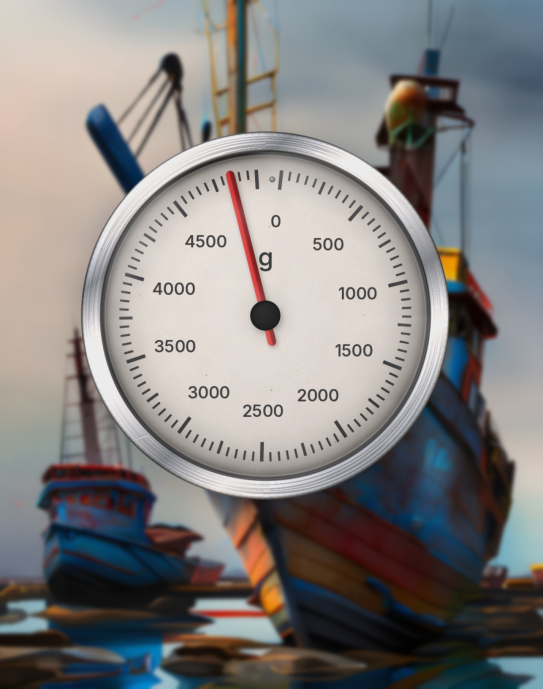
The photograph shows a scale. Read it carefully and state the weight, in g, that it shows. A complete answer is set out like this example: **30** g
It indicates **4850** g
